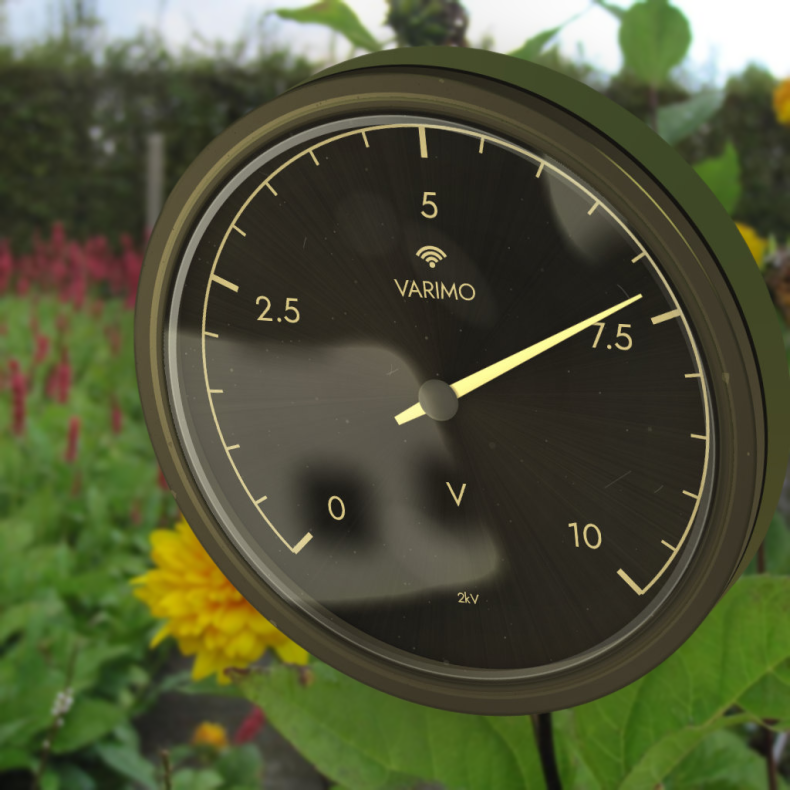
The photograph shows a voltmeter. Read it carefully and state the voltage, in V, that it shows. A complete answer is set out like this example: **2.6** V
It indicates **7.25** V
